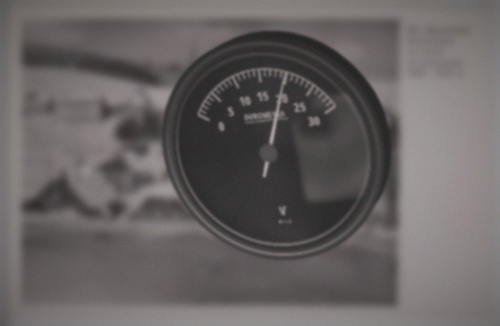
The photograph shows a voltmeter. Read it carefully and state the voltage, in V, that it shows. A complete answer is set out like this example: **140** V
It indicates **20** V
